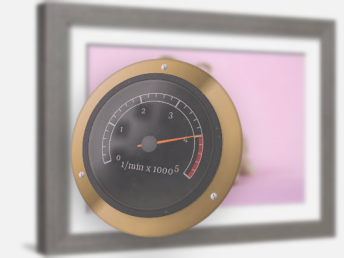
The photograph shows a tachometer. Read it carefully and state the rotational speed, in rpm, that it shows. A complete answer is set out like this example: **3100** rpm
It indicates **4000** rpm
